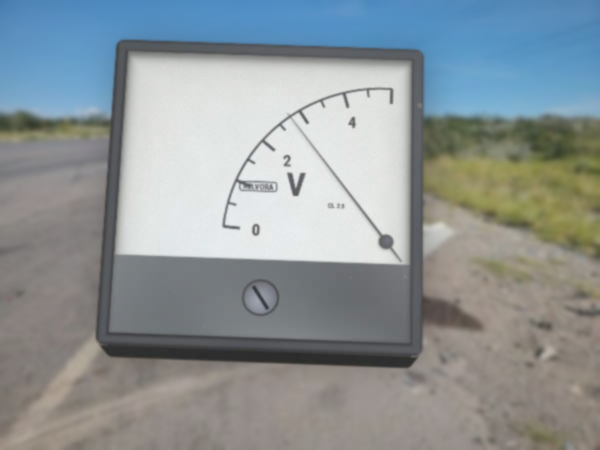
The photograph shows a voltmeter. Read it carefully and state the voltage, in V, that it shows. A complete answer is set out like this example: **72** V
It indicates **2.75** V
